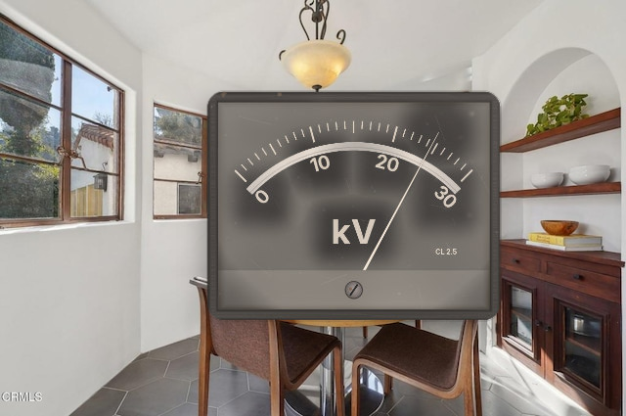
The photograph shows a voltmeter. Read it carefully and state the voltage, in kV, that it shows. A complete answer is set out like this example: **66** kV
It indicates **24.5** kV
